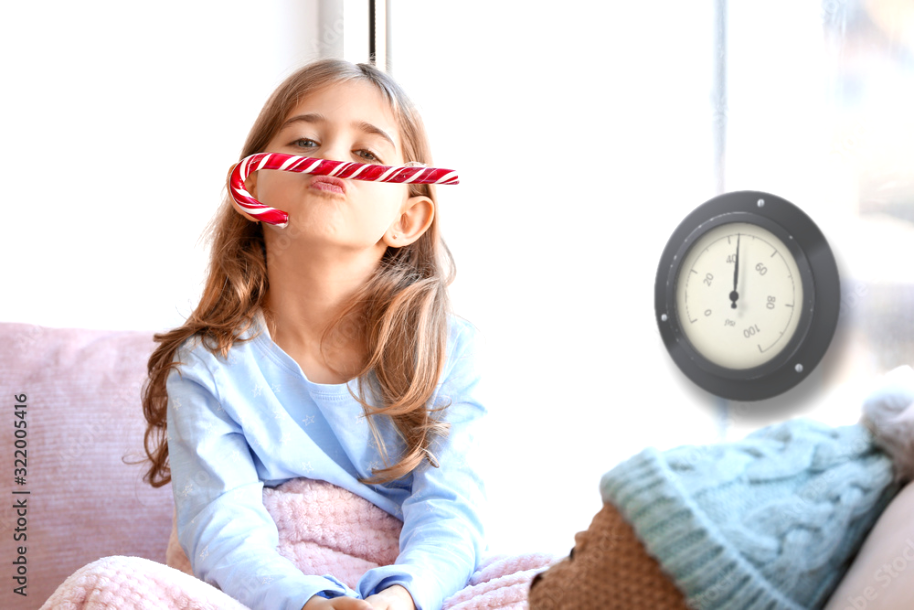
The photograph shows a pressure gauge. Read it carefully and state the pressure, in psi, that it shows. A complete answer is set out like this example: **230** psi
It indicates **45** psi
